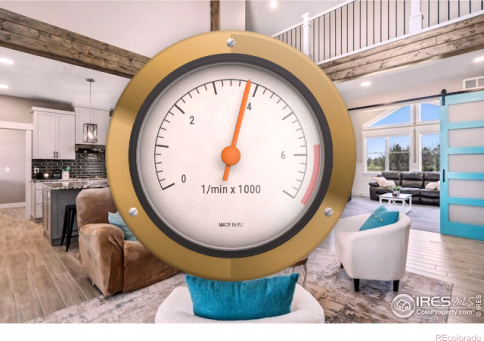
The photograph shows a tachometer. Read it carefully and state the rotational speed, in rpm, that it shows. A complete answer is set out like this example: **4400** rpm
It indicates **3800** rpm
